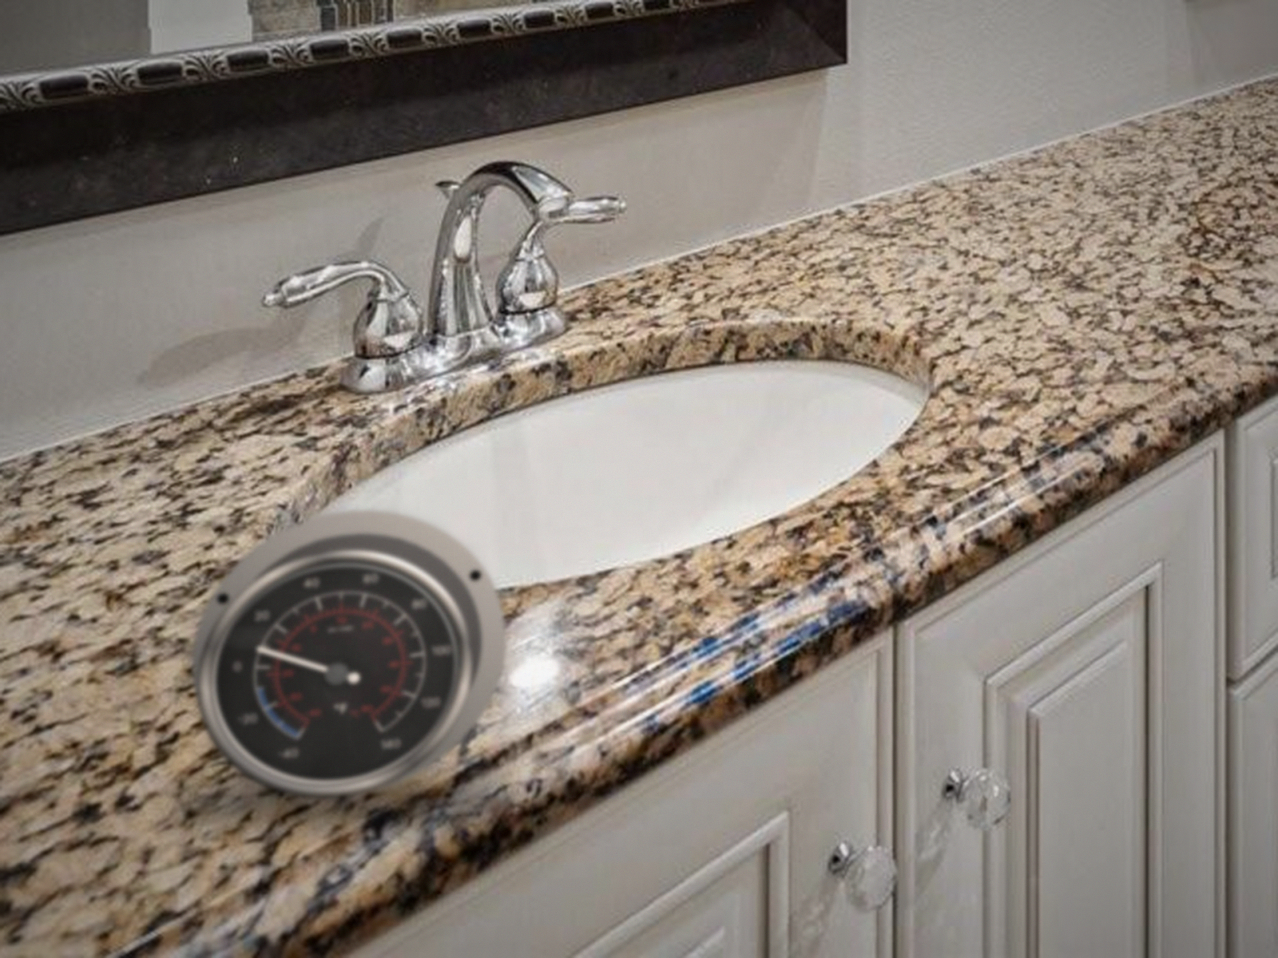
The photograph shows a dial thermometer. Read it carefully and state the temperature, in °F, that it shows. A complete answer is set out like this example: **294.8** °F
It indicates **10** °F
